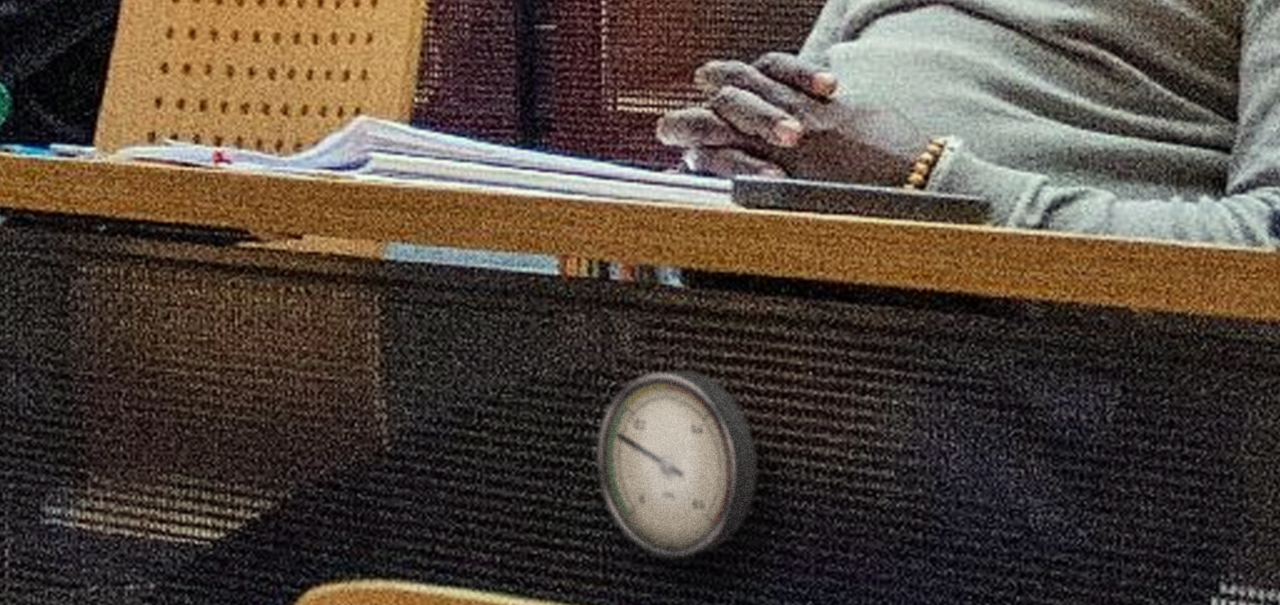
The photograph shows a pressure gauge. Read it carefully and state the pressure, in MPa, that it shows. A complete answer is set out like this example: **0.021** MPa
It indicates **0.15** MPa
